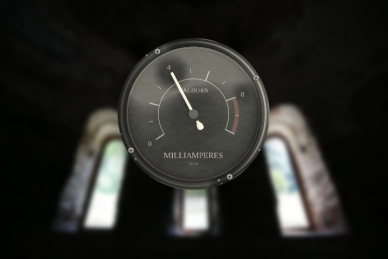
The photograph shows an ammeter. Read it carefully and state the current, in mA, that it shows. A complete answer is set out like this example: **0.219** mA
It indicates **4** mA
